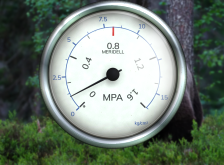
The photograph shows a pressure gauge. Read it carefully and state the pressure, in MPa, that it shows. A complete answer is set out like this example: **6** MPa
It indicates **0.1** MPa
